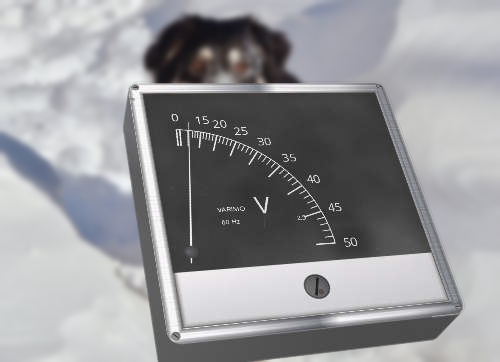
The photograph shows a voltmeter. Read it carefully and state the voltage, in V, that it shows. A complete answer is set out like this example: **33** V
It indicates **10** V
